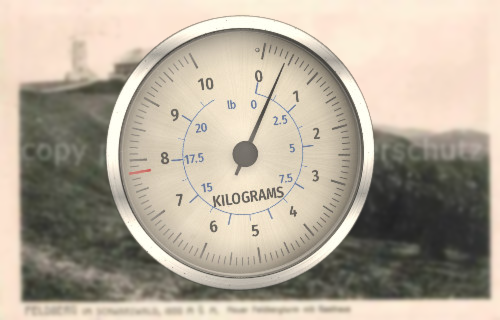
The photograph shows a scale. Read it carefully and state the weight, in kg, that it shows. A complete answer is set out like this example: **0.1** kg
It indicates **0.4** kg
